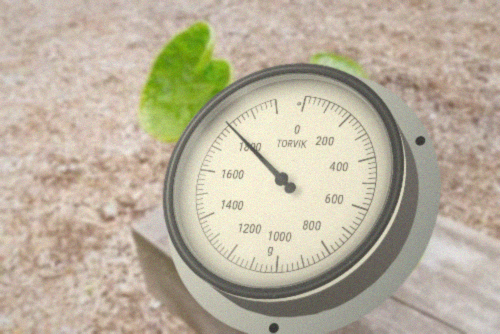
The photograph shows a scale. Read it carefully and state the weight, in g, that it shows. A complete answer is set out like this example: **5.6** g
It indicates **1800** g
